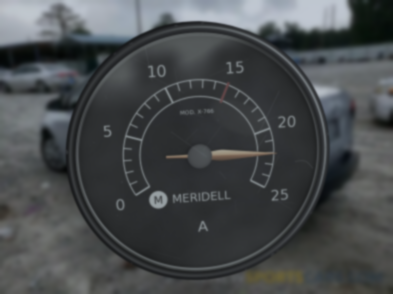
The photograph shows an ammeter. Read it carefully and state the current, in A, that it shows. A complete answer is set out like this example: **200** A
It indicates **22** A
